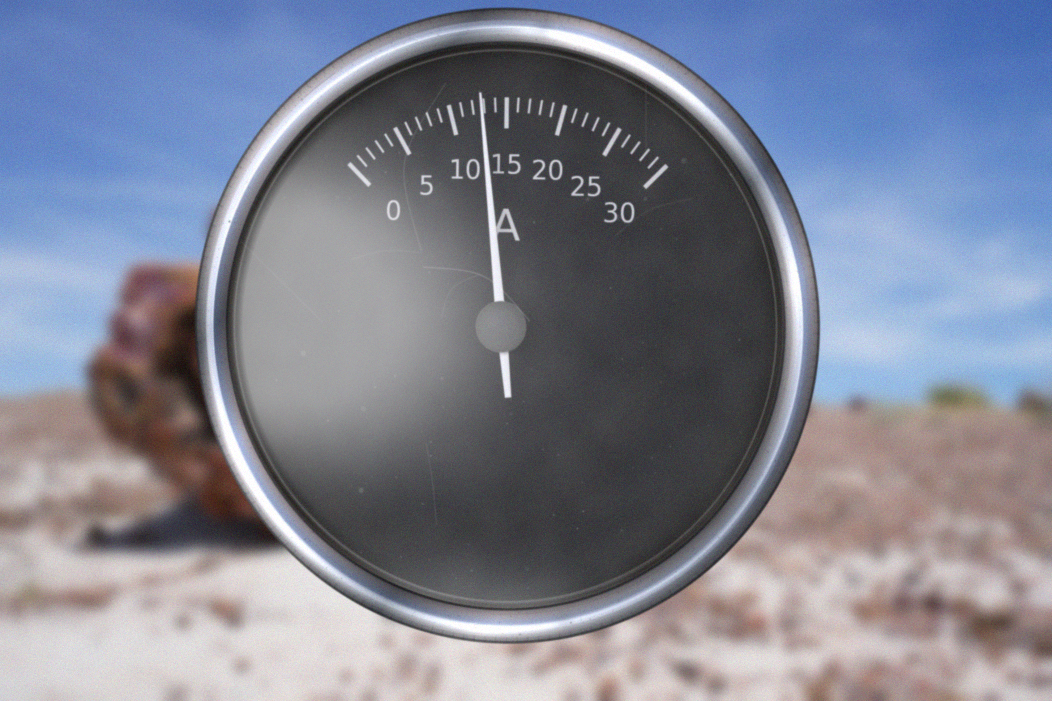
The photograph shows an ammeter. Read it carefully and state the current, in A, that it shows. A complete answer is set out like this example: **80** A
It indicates **13** A
